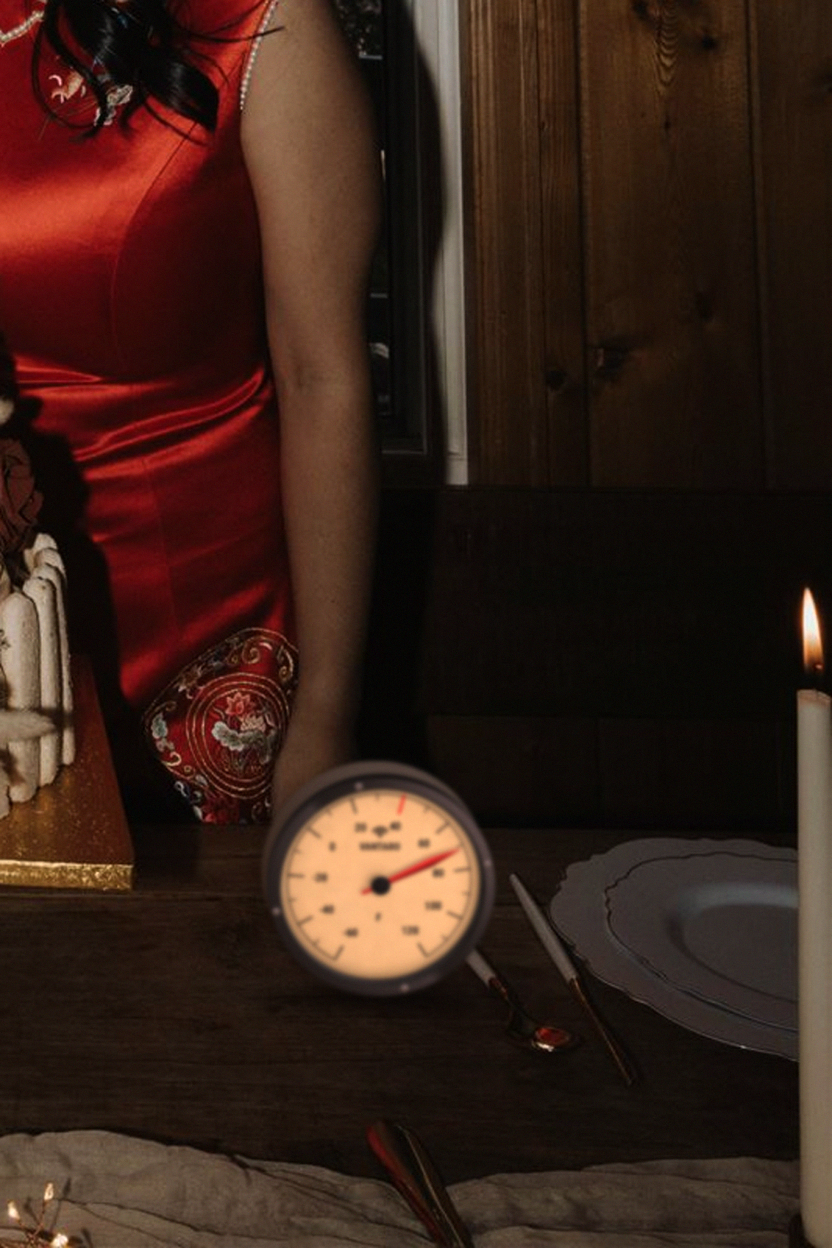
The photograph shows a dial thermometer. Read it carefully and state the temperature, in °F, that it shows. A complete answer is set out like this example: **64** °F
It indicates **70** °F
